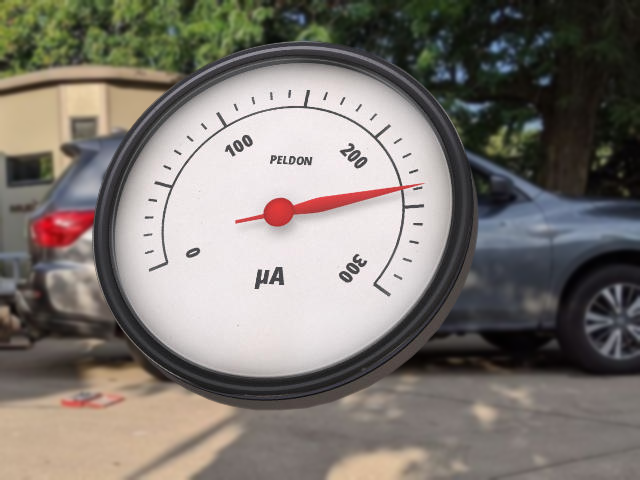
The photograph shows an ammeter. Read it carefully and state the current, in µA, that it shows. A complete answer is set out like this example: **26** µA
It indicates **240** µA
